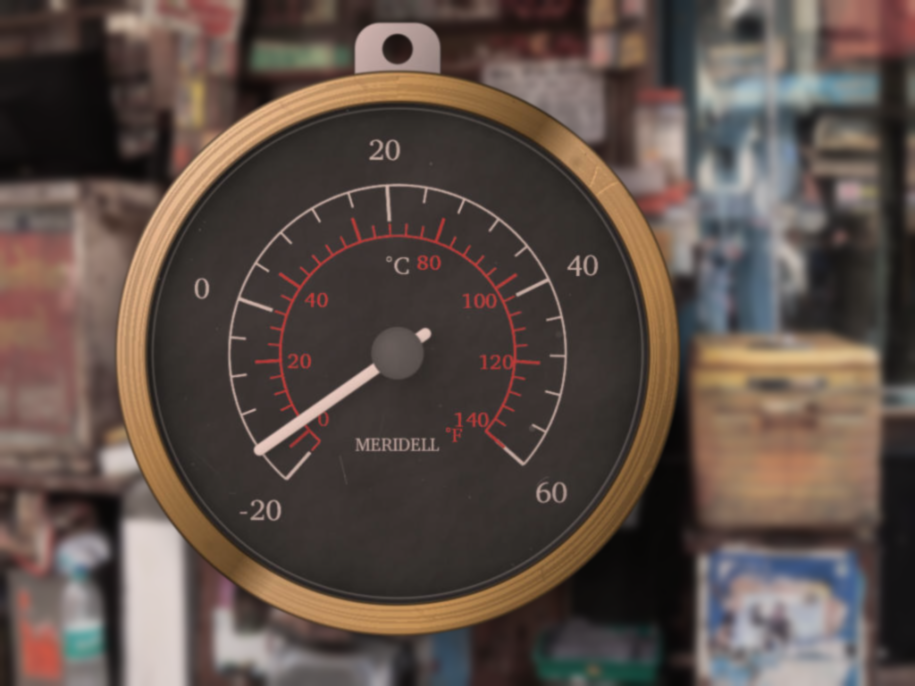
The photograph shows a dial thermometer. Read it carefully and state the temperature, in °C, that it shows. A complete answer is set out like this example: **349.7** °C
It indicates **-16** °C
